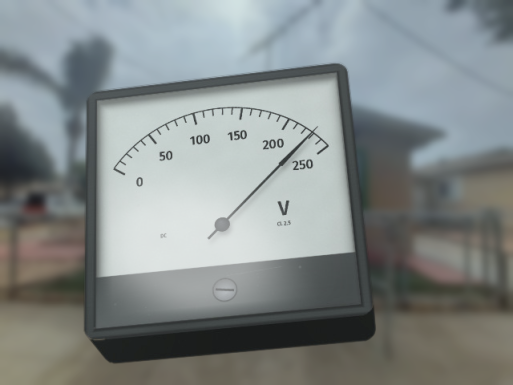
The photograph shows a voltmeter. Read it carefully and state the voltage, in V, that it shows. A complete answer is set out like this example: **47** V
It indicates **230** V
